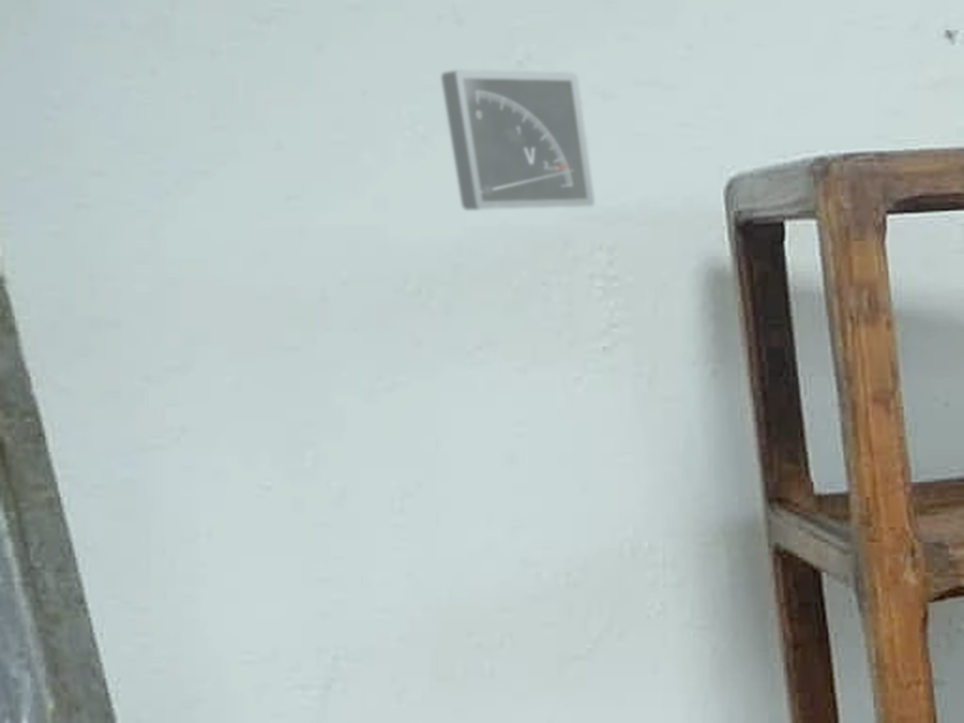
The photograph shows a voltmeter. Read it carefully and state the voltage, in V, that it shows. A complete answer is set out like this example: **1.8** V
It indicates **2.25** V
